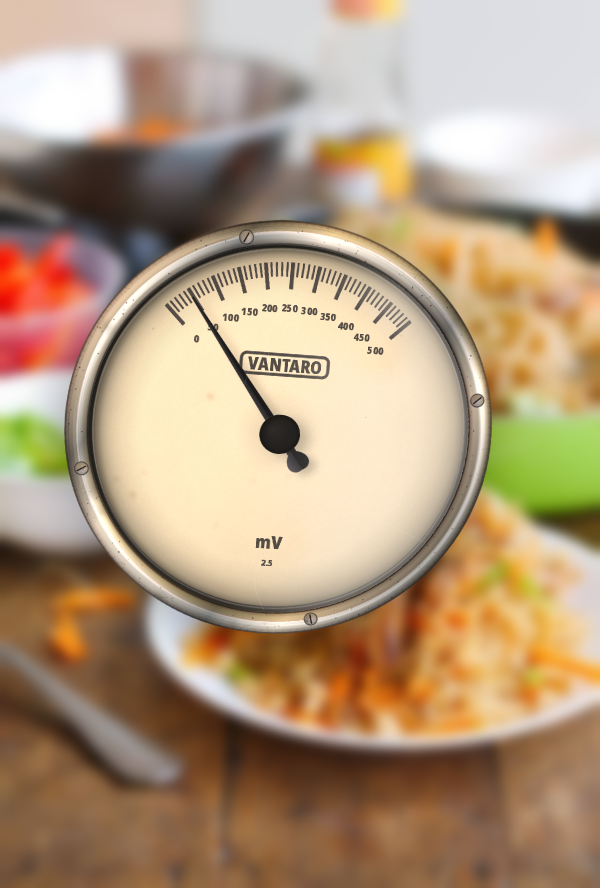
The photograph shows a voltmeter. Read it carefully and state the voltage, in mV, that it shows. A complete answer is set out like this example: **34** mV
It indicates **50** mV
